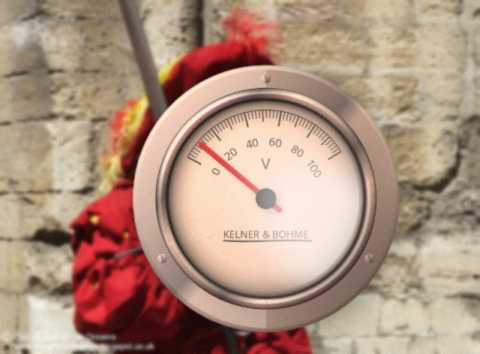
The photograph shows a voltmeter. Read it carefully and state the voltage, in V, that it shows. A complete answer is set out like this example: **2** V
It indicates **10** V
